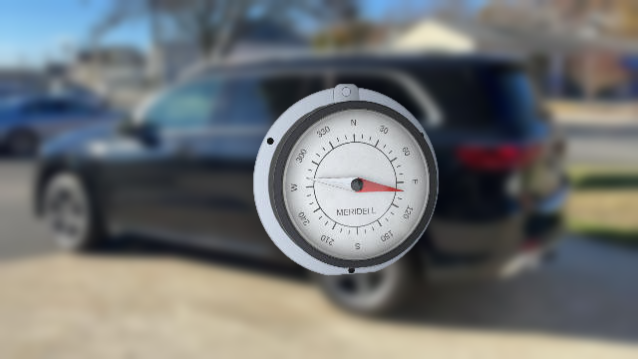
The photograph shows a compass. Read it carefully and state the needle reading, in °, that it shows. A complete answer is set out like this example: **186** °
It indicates **100** °
